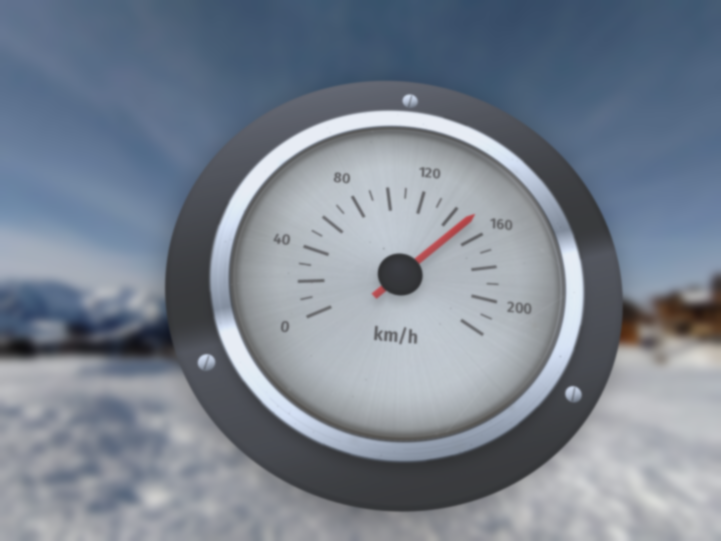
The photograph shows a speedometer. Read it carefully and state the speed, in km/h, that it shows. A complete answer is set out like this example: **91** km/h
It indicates **150** km/h
